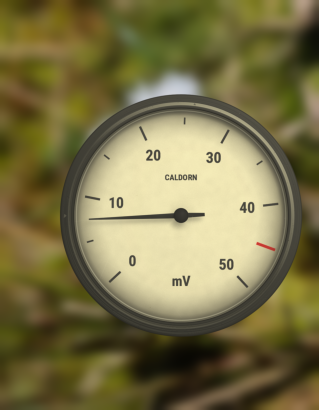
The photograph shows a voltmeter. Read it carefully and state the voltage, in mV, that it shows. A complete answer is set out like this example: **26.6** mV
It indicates **7.5** mV
